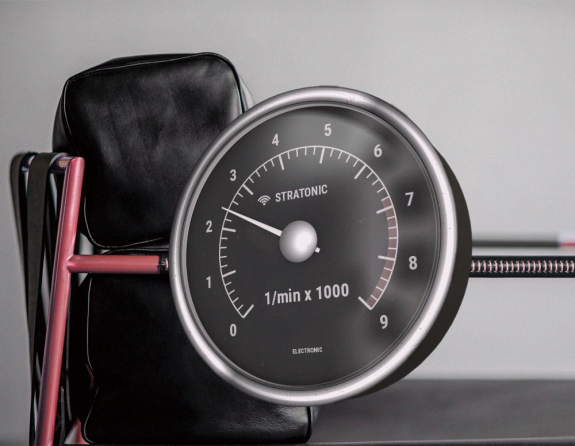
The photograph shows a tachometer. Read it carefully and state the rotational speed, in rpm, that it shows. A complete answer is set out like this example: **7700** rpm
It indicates **2400** rpm
